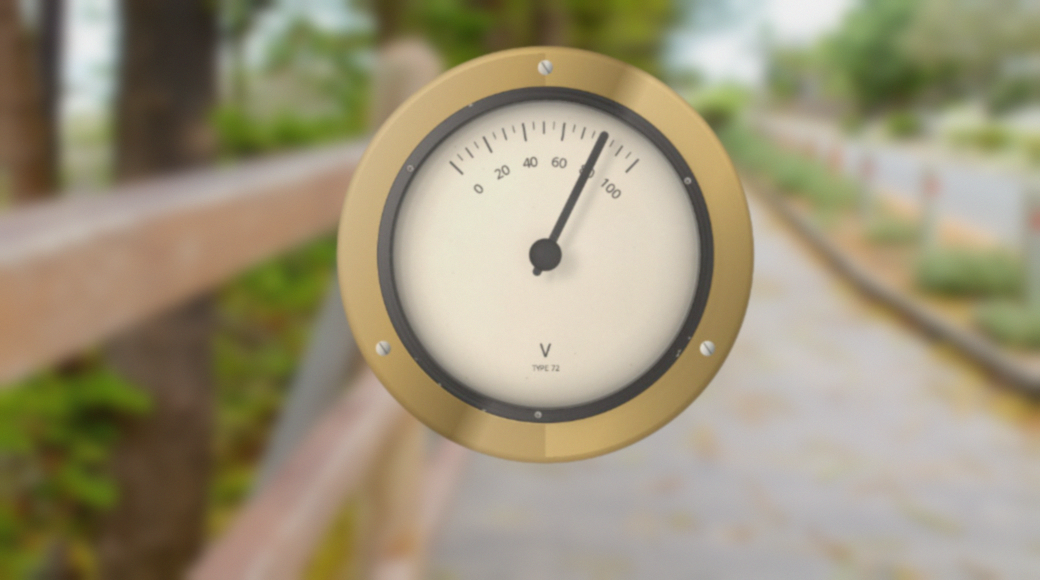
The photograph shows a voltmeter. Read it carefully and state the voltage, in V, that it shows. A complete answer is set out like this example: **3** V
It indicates **80** V
